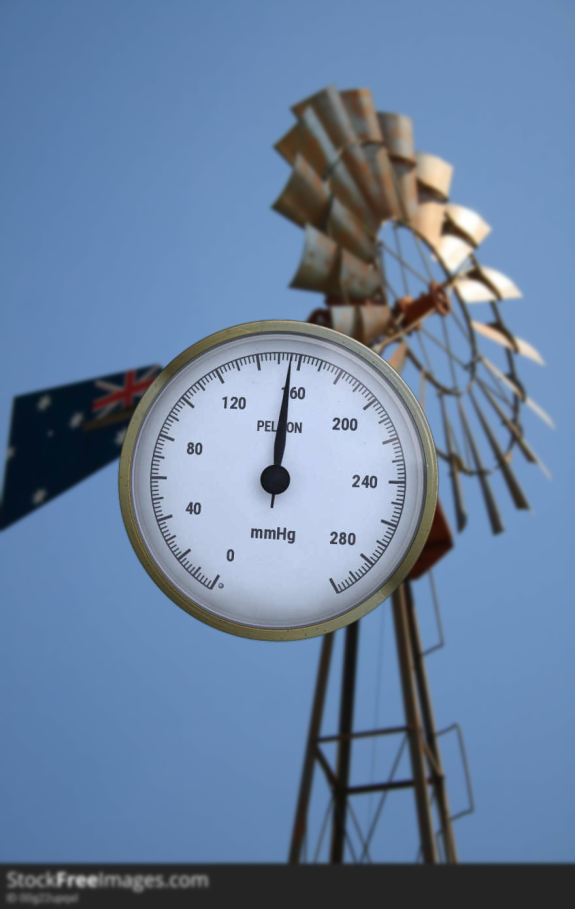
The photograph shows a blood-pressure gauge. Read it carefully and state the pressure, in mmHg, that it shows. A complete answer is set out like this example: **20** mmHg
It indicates **156** mmHg
